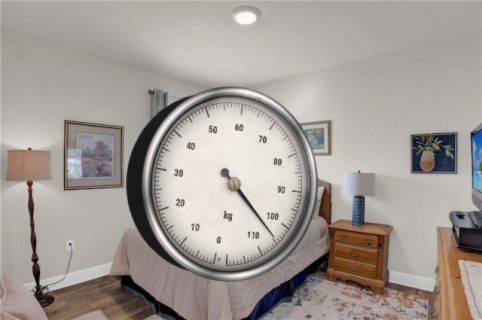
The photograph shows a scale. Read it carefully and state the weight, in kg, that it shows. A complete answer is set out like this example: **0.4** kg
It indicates **105** kg
